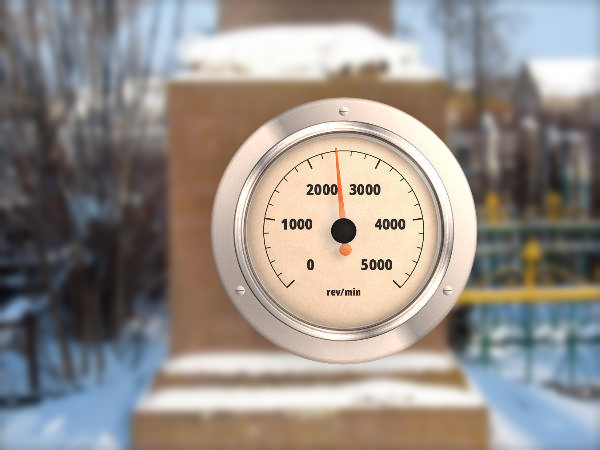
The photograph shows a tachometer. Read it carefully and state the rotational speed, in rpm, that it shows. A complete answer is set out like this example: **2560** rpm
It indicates **2400** rpm
